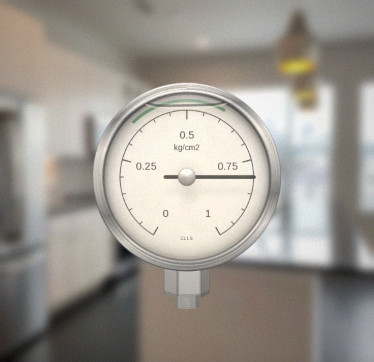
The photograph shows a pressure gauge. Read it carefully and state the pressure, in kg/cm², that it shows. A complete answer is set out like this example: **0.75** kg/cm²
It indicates **0.8** kg/cm²
